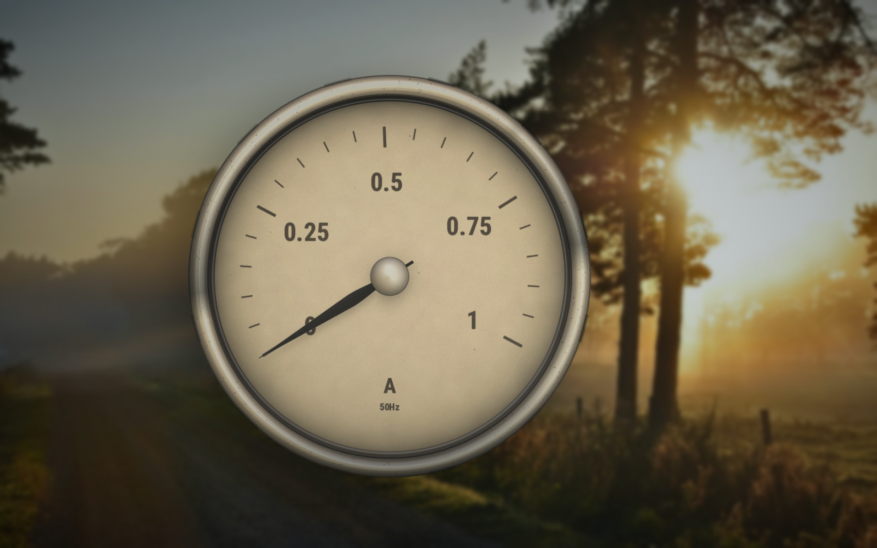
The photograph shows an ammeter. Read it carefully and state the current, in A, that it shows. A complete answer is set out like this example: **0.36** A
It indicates **0** A
